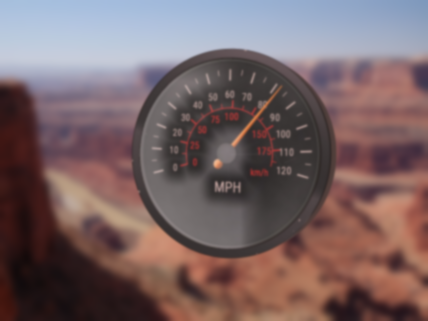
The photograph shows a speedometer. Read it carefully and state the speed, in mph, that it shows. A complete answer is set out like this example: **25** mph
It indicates **82.5** mph
